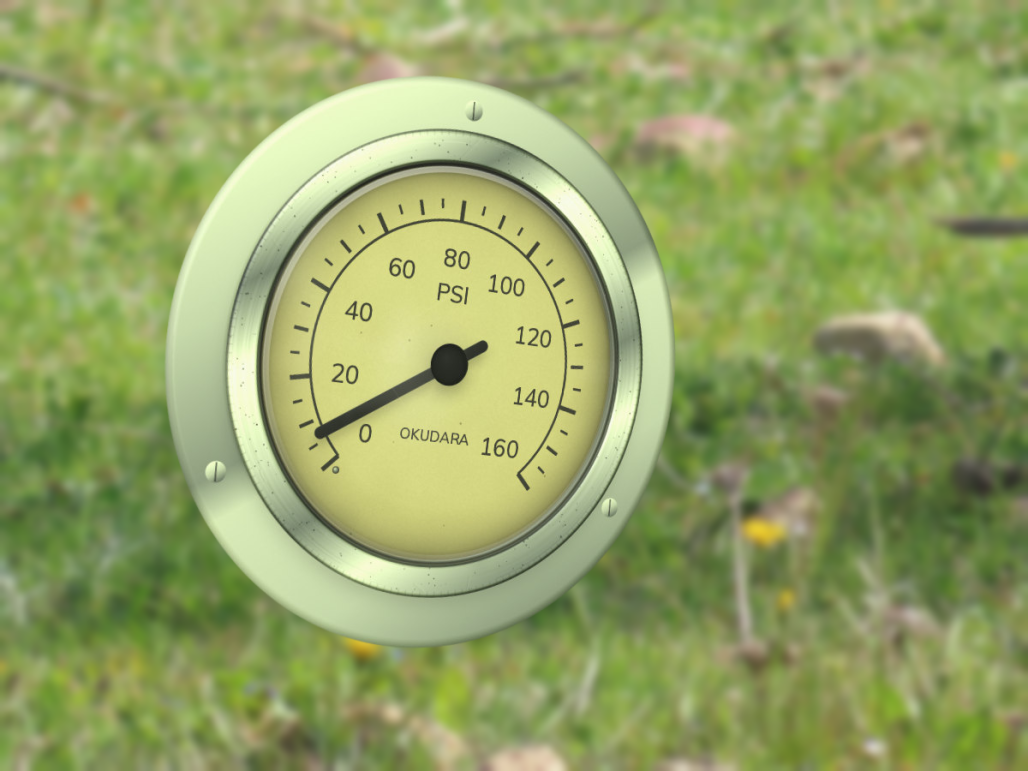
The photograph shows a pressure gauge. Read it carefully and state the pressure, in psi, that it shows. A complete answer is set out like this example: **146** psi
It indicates **7.5** psi
